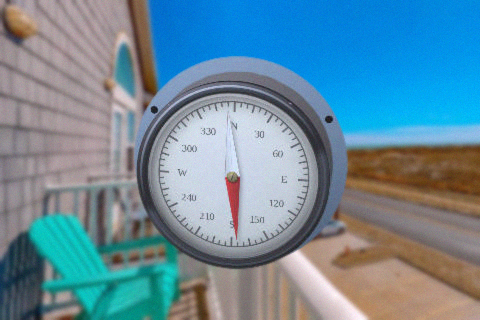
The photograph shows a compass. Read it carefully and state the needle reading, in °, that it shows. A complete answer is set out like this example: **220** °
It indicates **175** °
